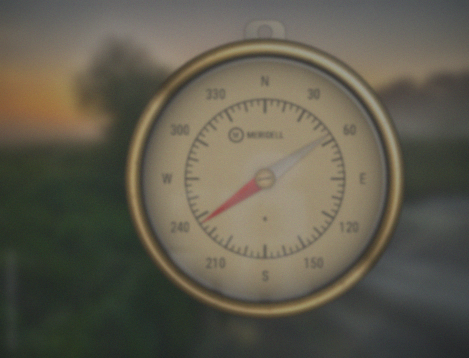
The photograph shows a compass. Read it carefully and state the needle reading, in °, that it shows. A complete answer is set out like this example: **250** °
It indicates **235** °
